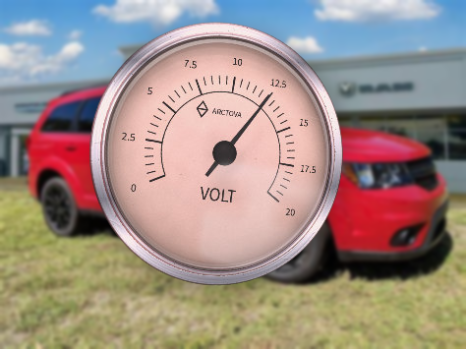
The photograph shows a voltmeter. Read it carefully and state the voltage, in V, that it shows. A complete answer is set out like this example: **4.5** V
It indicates **12.5** V
